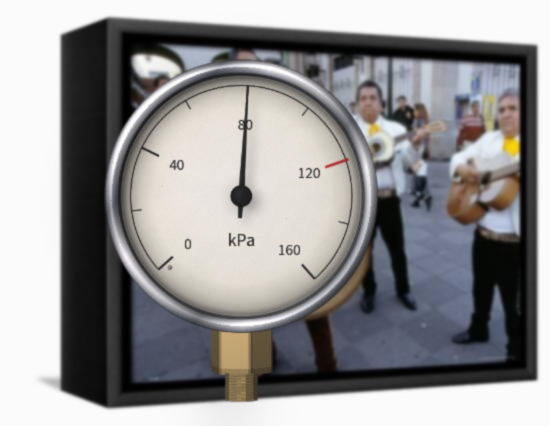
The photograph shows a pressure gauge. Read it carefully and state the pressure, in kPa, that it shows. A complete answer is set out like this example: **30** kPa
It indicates **80** kPa
